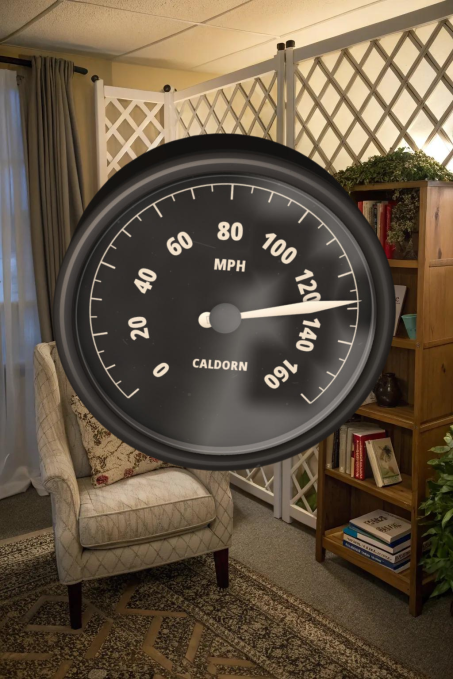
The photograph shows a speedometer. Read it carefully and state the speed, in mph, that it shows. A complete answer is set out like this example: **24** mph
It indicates **127.5** mph
